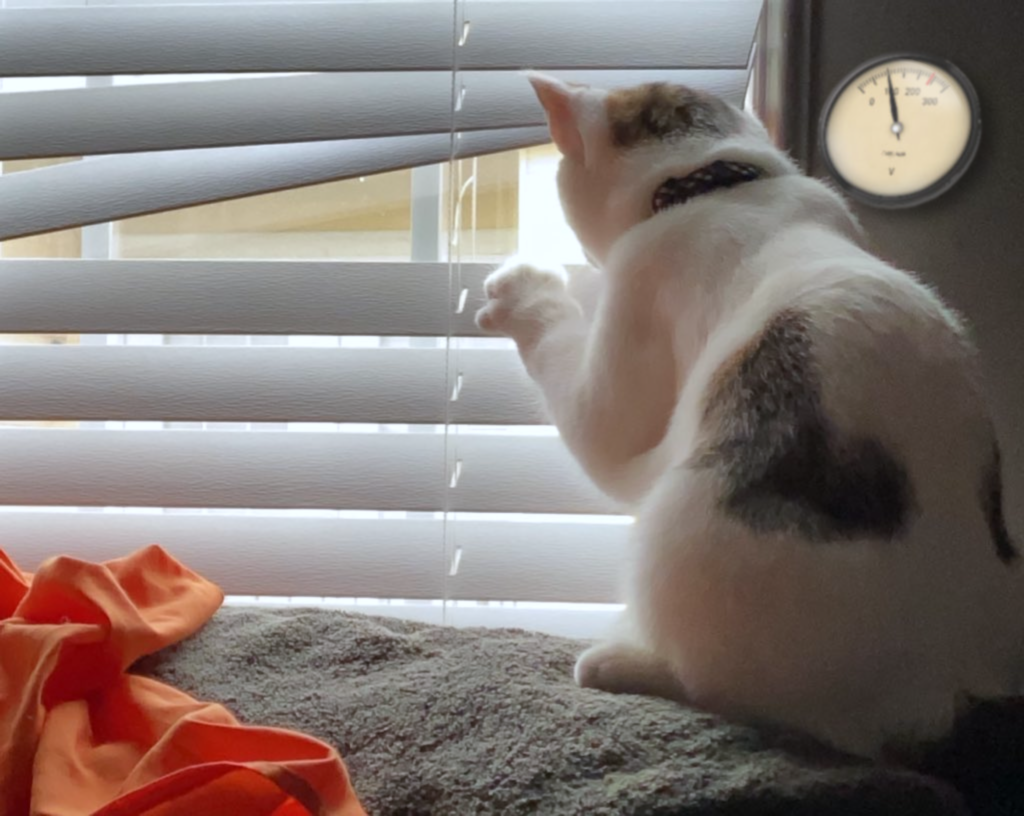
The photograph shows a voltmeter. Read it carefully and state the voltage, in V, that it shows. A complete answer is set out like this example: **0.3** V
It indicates **100** V
